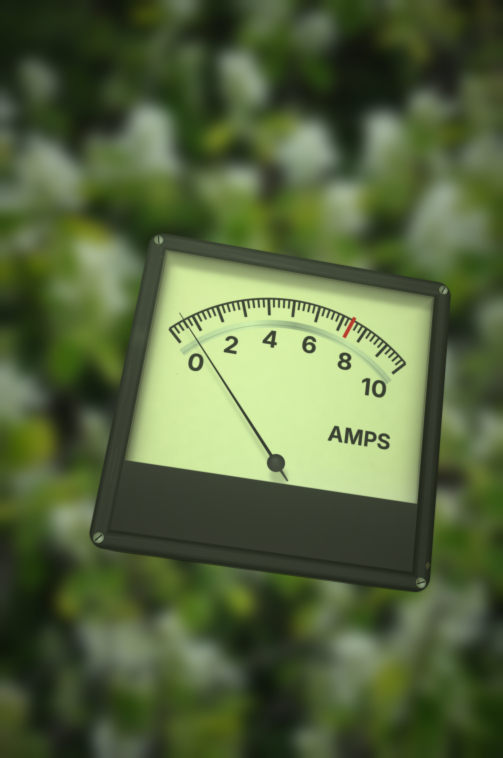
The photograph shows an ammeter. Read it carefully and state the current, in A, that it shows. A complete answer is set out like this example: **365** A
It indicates **0.6** A
